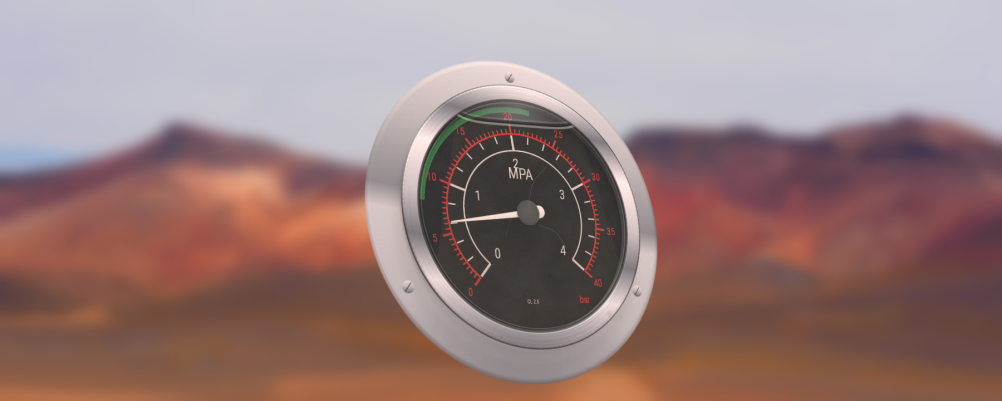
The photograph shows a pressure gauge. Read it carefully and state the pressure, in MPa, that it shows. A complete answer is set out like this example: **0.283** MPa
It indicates **0.6** MPa
